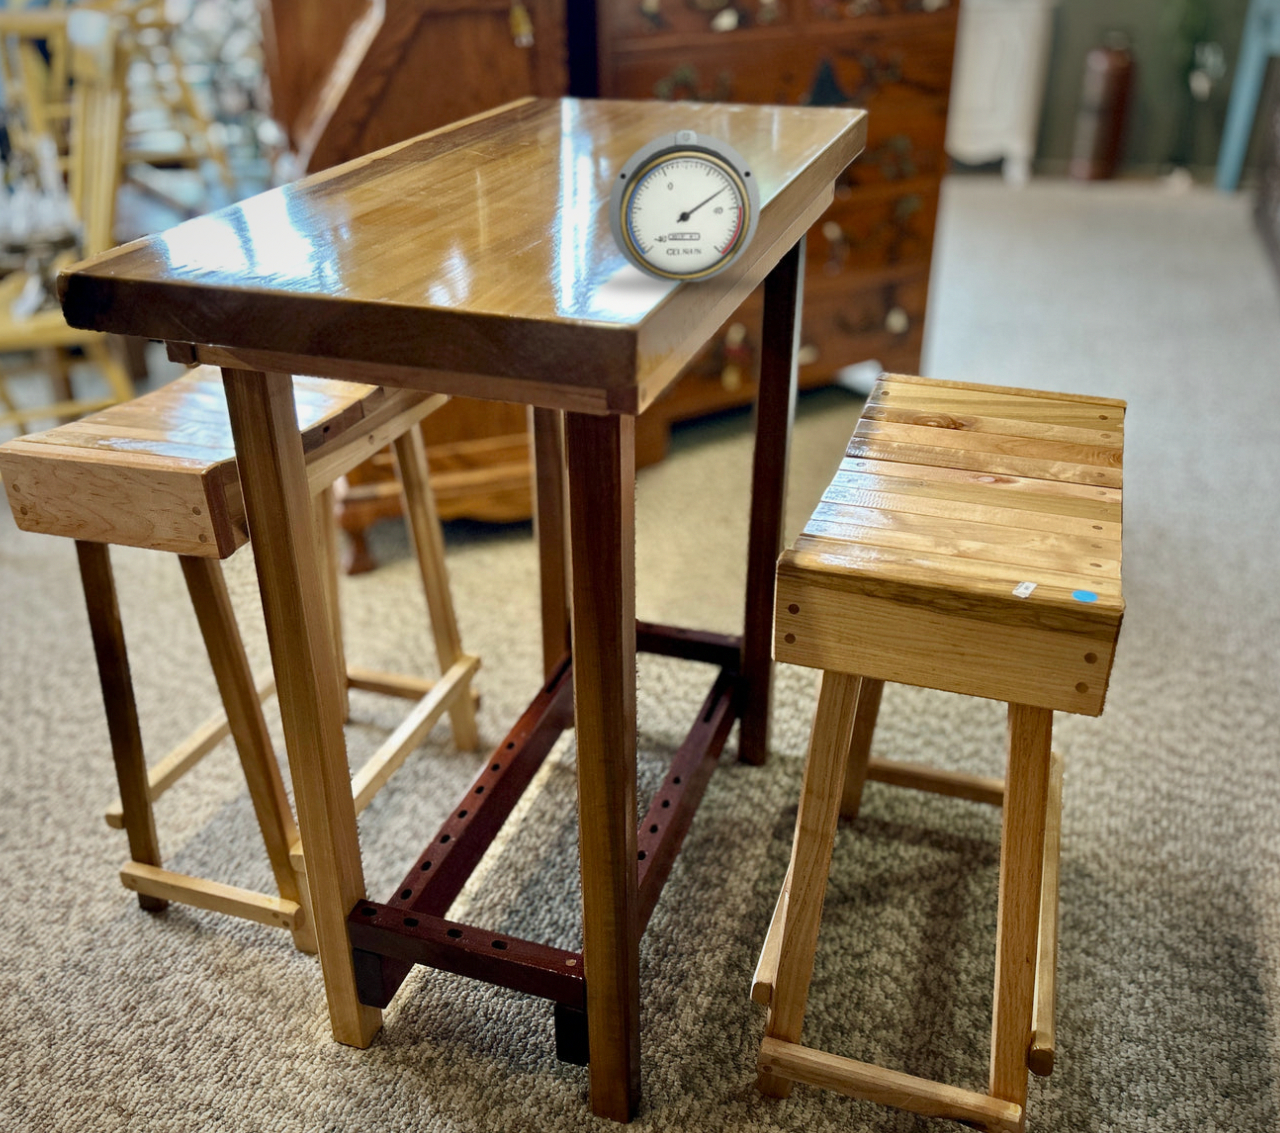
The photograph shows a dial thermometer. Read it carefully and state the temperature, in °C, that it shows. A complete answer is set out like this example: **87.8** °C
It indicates **30** °C
